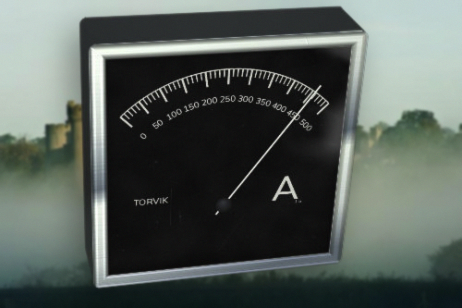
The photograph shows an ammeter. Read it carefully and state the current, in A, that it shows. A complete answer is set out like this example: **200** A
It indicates **450** A
